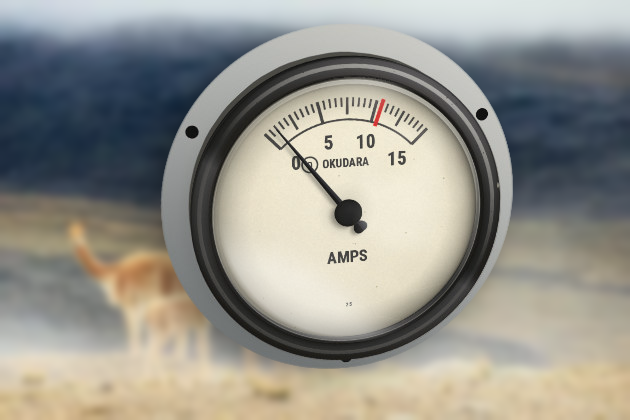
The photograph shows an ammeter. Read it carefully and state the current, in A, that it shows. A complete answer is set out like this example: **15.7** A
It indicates **1** A
